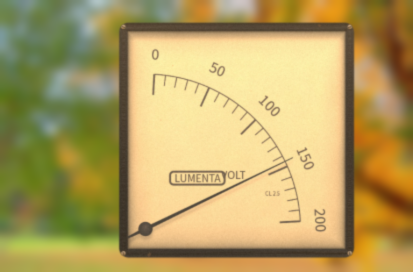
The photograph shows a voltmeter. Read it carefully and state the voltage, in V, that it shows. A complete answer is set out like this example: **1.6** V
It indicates **145** V
